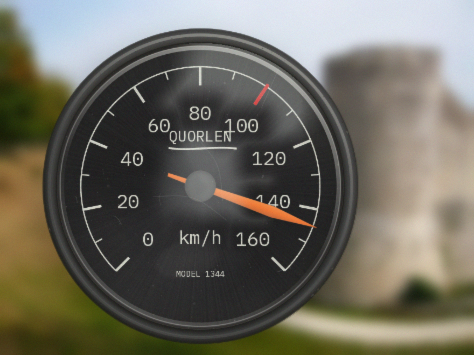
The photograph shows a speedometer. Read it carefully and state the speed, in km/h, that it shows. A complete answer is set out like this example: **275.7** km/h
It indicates **145** km/h
